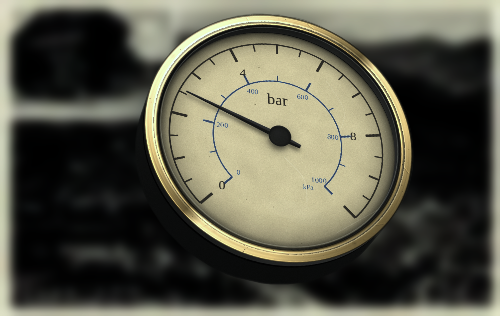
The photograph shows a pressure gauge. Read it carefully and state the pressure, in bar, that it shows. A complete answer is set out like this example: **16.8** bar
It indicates **2.5** bar
